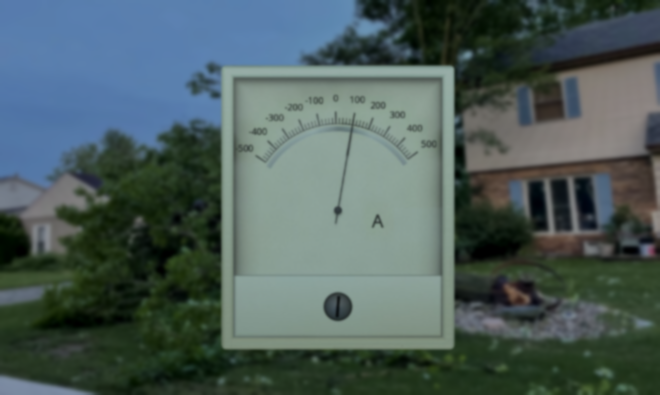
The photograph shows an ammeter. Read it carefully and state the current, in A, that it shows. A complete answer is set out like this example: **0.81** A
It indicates **100** A
